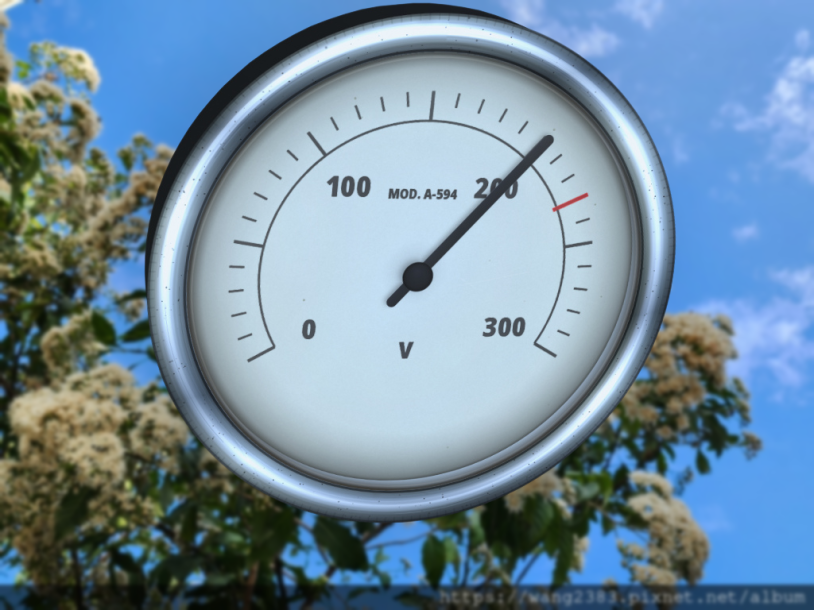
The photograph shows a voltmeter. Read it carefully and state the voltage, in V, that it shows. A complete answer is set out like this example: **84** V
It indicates **200** V
